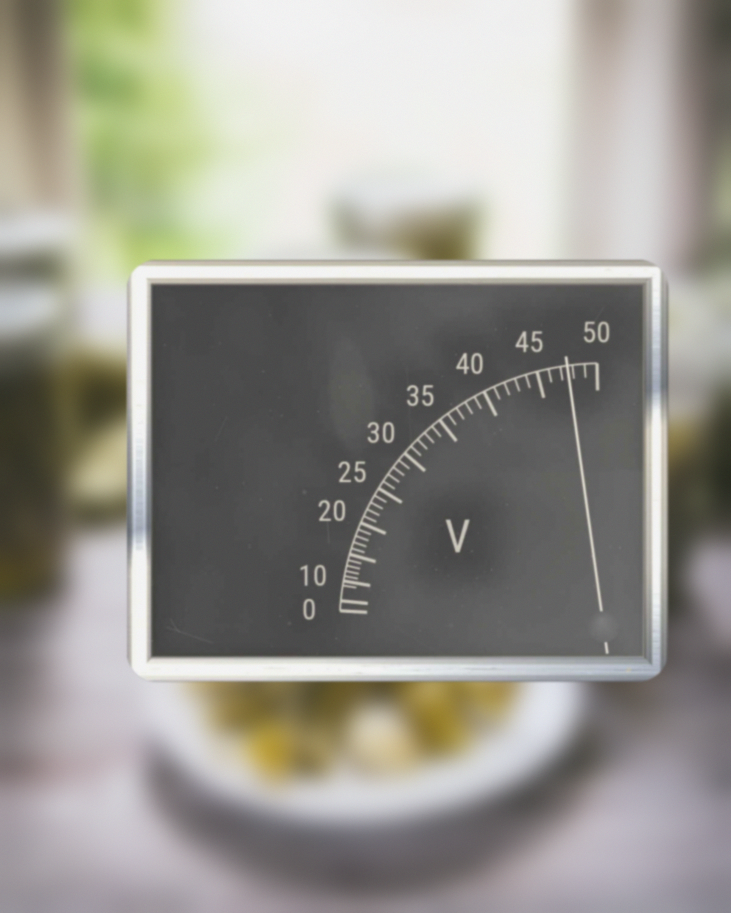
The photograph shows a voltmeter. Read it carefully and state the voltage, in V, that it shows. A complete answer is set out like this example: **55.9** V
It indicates **47.5** V
